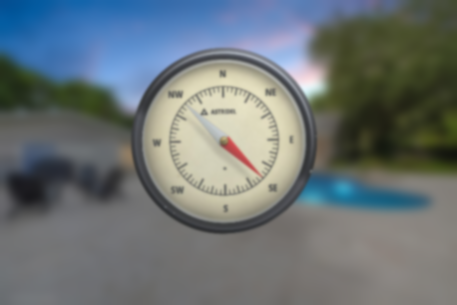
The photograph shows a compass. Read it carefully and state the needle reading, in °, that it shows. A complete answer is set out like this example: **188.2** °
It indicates **135** °
